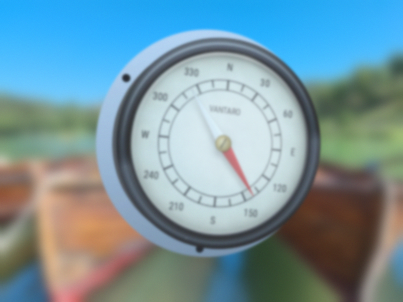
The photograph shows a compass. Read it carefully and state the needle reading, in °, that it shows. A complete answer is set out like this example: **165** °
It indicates **142.5** °
